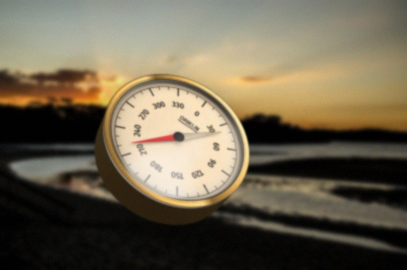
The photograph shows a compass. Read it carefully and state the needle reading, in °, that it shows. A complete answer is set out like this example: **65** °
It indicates **220** °
